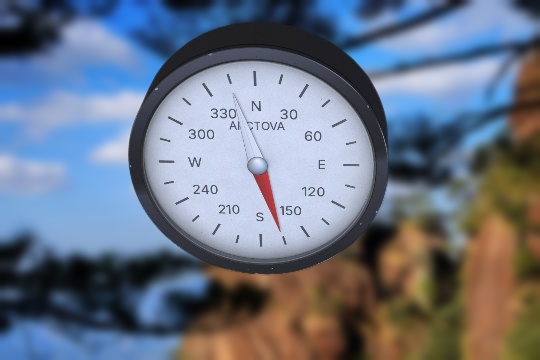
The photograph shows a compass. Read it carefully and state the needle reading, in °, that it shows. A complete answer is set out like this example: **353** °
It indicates **165** °
